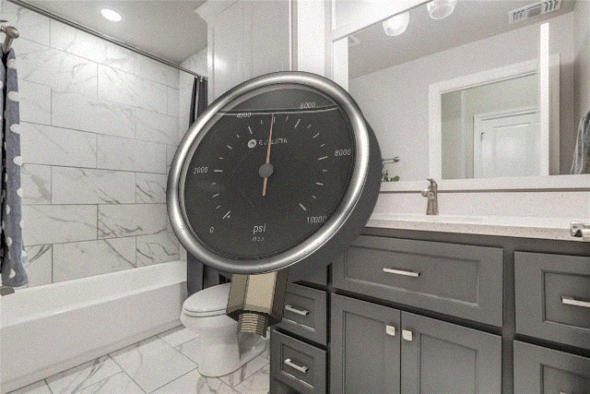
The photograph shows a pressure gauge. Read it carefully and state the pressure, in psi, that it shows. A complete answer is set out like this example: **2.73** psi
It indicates **5000** psi
